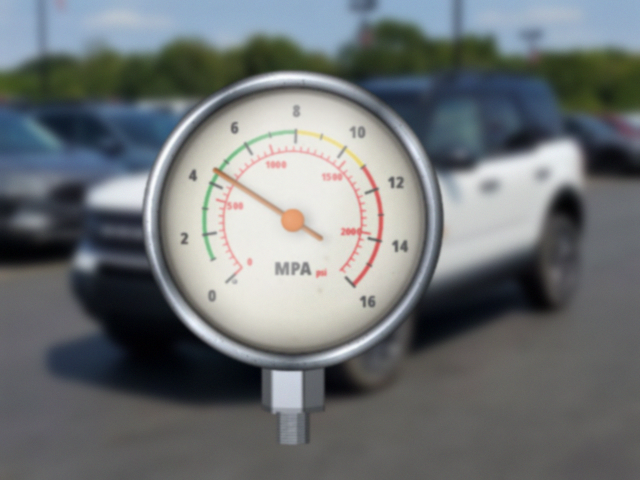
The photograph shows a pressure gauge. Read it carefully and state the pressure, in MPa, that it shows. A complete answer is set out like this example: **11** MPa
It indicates **4.5** MPa
